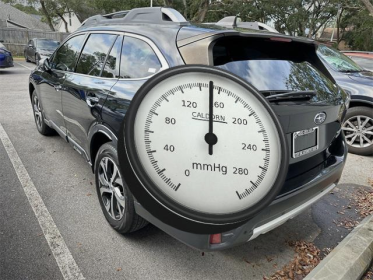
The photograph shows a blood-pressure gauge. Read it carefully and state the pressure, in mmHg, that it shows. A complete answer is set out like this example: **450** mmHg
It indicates **150** mmHg
